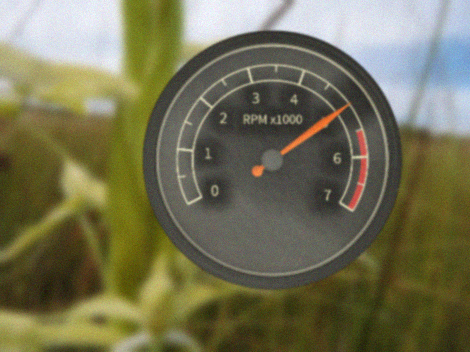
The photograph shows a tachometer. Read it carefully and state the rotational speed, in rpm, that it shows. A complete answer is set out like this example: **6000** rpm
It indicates **5000** rpm
